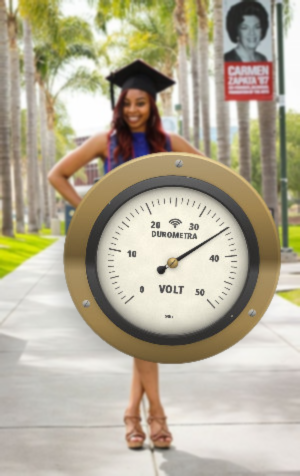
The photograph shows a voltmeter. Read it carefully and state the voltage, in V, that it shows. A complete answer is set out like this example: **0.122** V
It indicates **35** V
